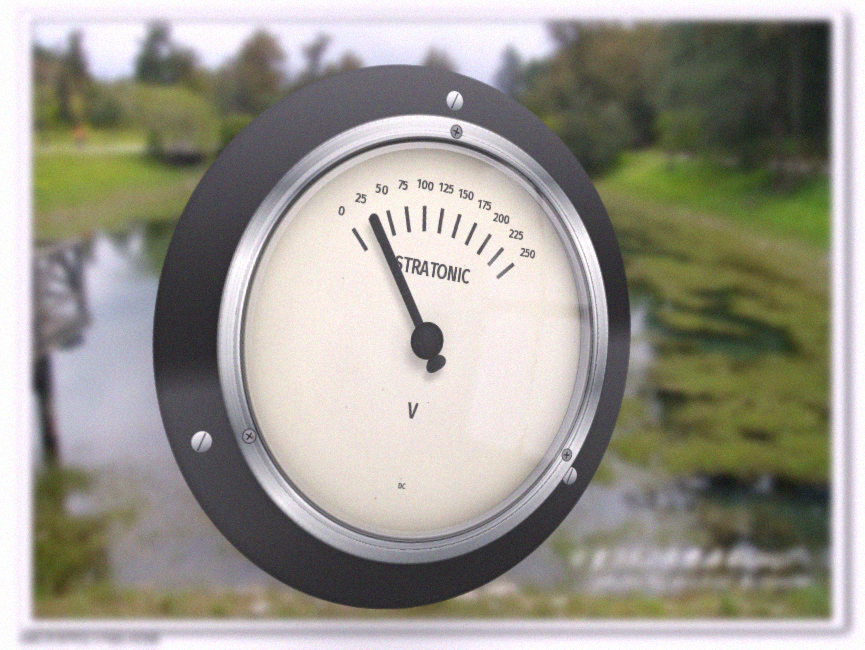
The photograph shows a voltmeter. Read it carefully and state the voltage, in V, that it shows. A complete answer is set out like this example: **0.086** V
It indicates **25** V
